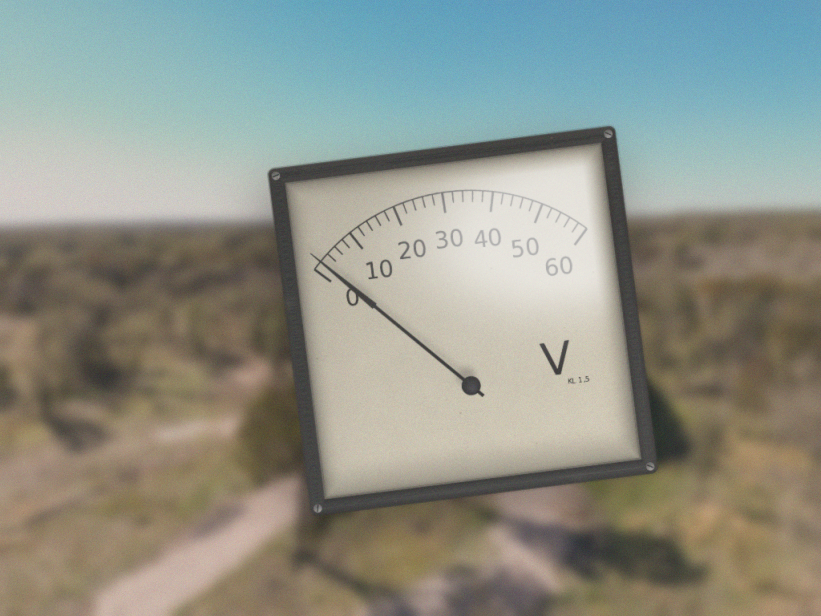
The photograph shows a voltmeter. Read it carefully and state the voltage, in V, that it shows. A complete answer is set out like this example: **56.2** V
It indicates **2** V
